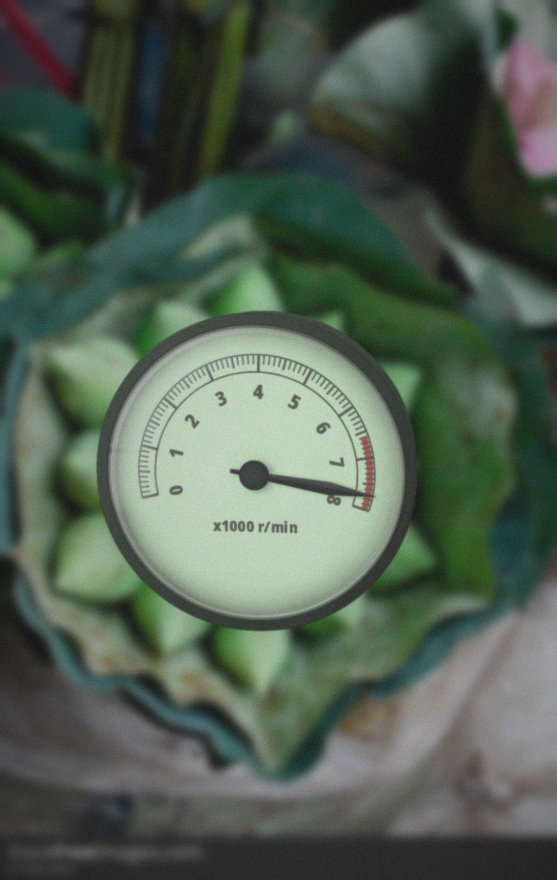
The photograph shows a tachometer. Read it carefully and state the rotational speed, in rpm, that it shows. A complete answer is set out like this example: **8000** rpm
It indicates **7700** rpm
